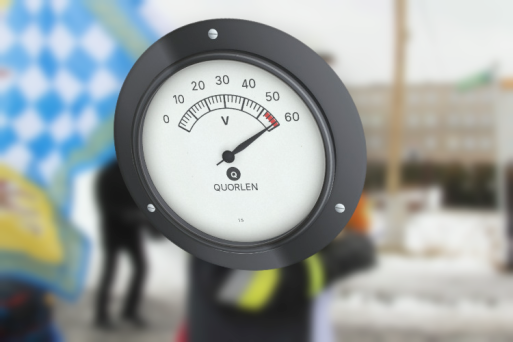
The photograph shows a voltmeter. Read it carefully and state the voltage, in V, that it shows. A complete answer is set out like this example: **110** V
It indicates **58** V
